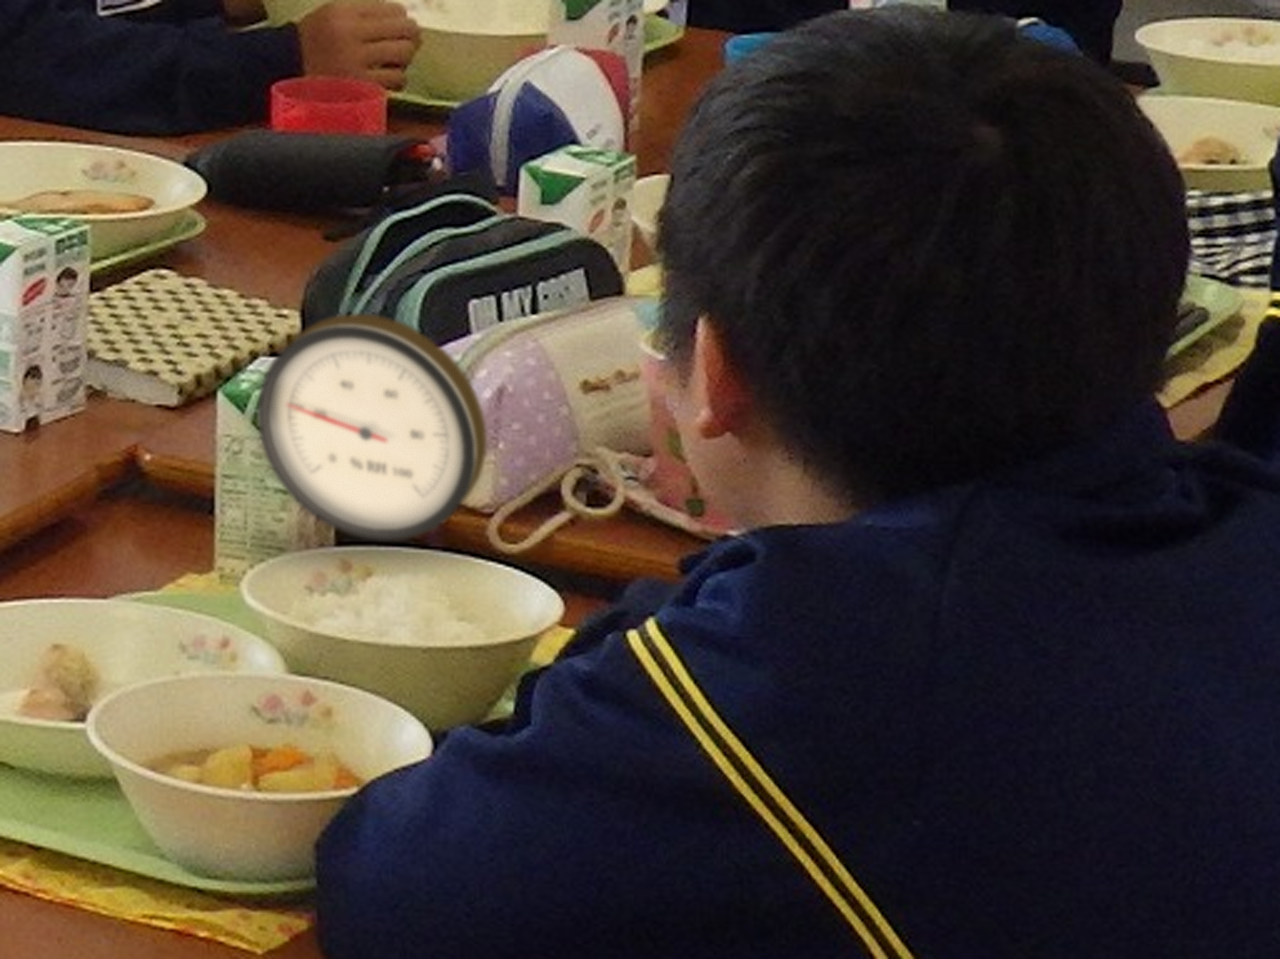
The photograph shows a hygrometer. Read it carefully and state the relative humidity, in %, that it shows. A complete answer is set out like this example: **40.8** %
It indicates **20** %
